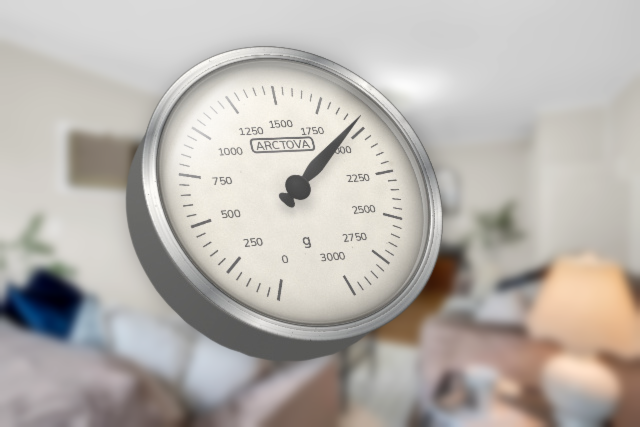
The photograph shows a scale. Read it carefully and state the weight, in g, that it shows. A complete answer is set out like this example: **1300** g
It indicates **1950** g
